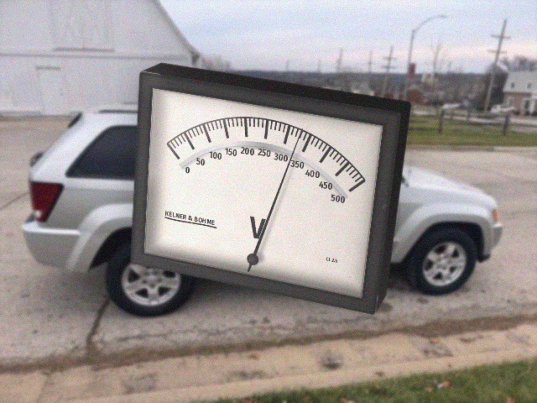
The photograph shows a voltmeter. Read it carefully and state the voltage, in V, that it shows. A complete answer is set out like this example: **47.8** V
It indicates **330** V
